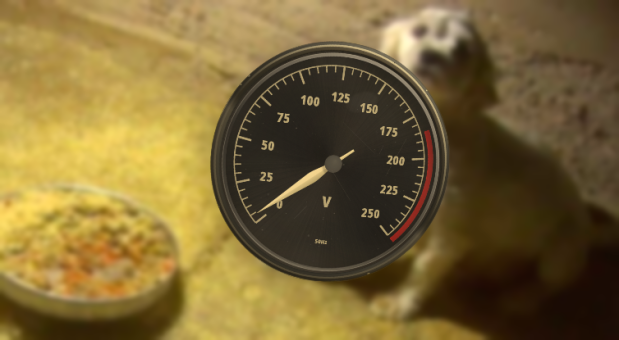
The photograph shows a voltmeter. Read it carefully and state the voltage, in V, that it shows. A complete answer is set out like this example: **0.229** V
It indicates **5** V
